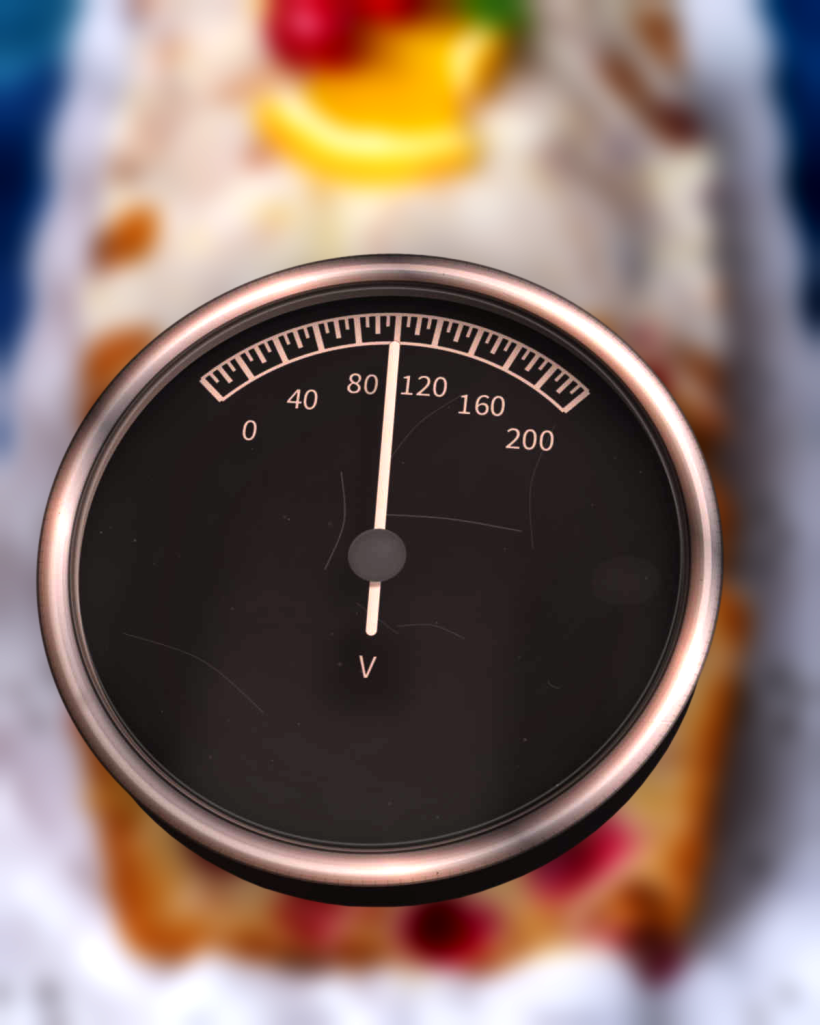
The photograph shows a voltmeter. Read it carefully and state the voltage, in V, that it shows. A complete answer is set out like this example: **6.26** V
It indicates **100** V
